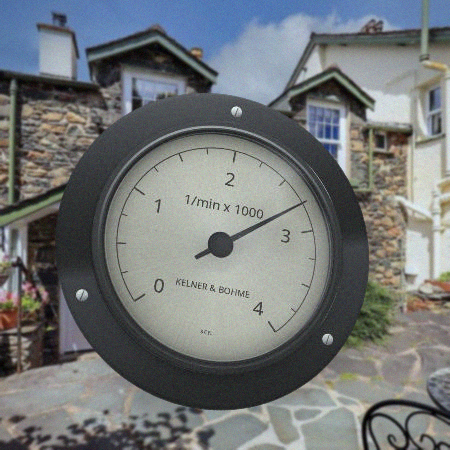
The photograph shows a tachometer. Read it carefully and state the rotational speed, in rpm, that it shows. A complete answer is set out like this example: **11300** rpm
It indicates **2750** rpm
